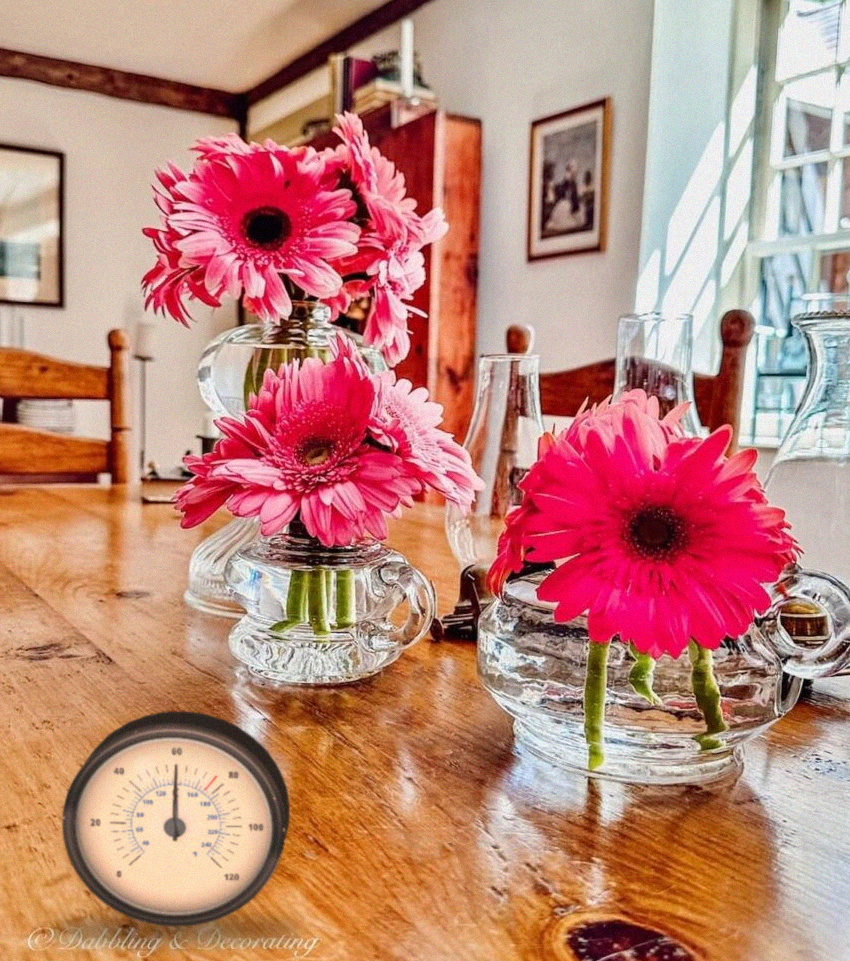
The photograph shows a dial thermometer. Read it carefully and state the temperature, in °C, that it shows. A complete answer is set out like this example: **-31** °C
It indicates **60** °C
